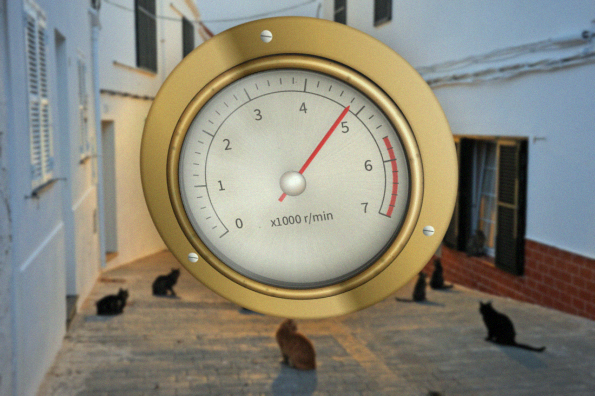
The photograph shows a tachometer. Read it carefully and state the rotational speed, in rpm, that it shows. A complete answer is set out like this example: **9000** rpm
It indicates **4800** rpm
